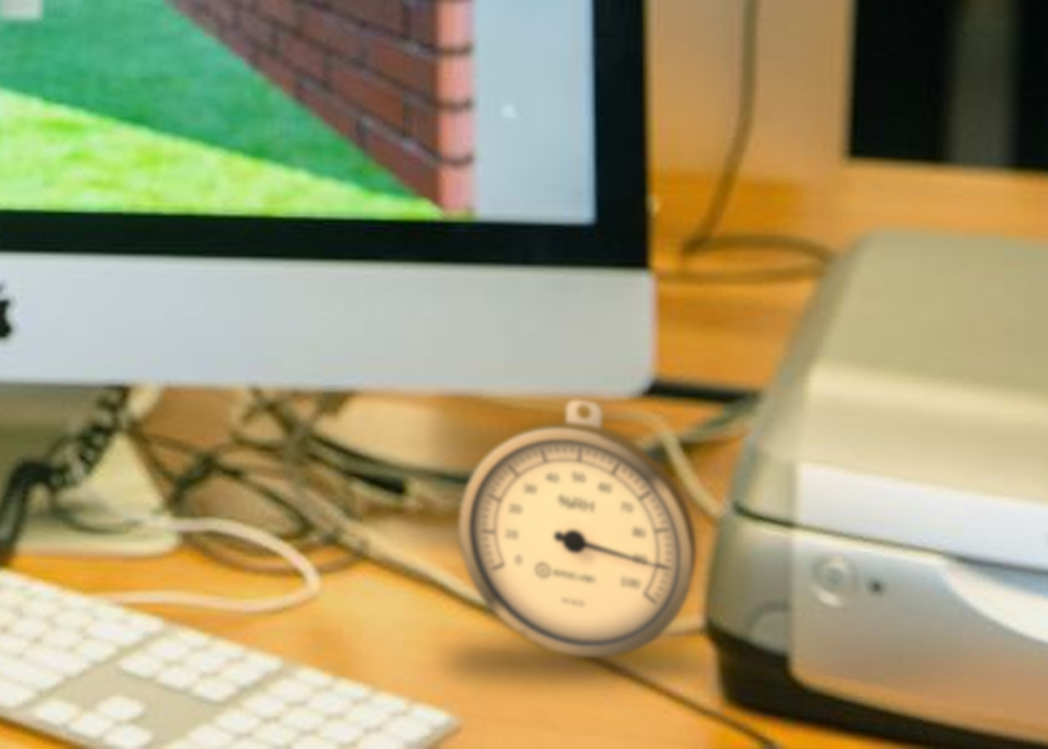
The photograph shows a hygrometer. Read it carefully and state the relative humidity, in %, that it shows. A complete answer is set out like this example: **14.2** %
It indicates **90** %
